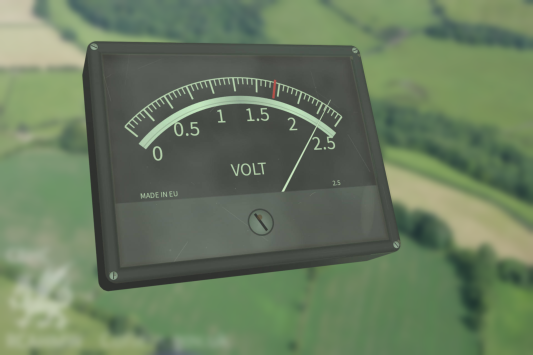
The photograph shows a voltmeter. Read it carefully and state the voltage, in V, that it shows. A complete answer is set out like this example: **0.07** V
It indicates **2.3** V
